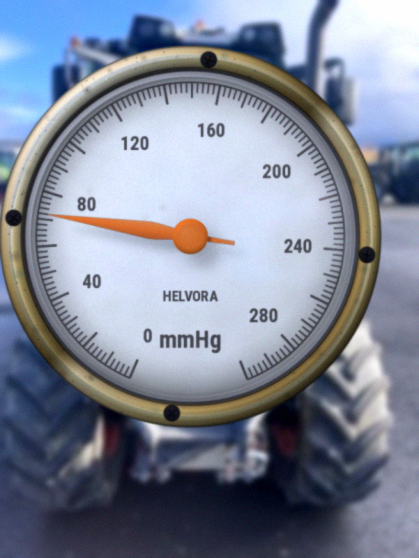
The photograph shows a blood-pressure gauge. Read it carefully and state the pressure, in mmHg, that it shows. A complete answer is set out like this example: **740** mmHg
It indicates **72** mmHg
